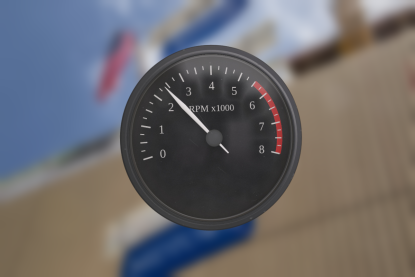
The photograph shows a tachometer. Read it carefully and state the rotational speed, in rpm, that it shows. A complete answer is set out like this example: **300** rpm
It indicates **2375** rpm
